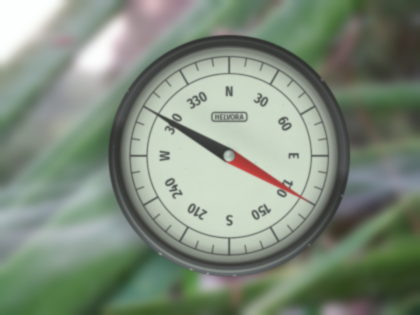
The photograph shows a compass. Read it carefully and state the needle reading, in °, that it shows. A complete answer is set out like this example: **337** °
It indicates **120** °
